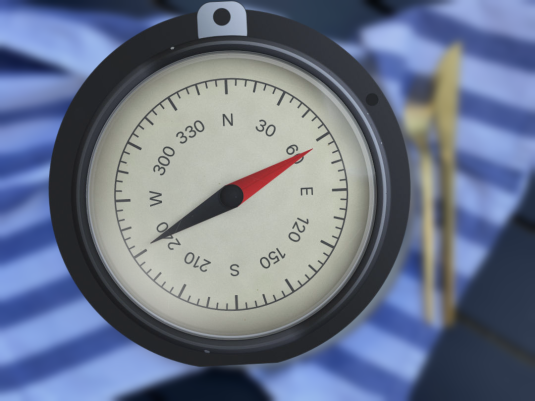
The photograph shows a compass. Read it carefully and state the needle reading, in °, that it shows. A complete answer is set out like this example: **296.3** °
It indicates **62.5** °
